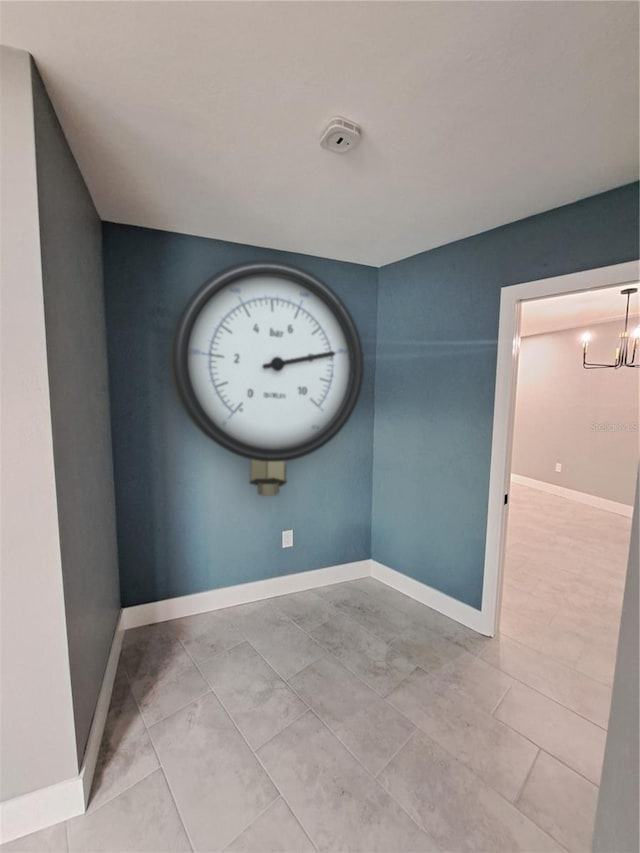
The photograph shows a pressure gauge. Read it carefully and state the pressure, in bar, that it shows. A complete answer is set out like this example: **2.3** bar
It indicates **8** bar
